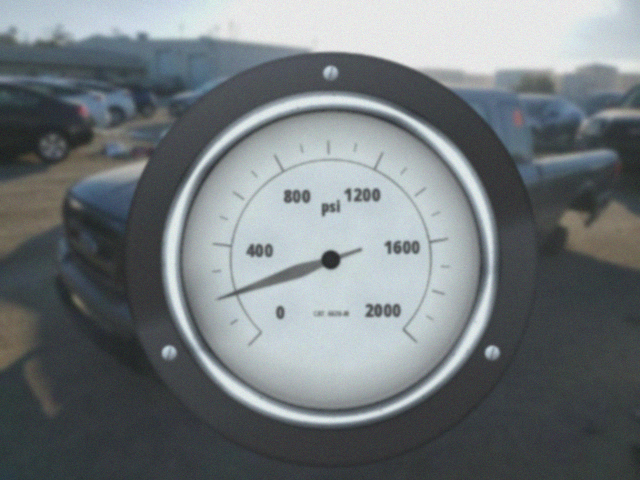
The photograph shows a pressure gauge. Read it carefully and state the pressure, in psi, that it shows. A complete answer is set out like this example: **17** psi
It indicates **200** psi
